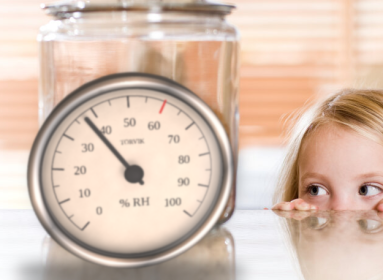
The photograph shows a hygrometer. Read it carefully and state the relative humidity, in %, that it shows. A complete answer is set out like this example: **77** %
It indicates **37.5** %
